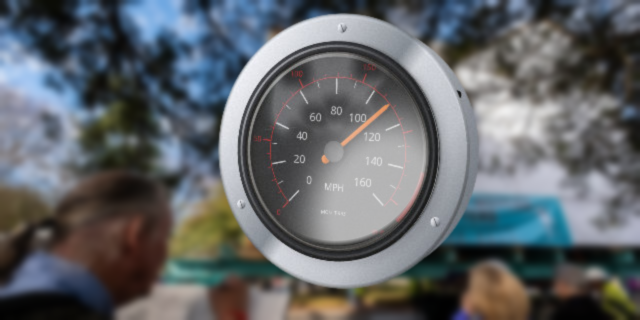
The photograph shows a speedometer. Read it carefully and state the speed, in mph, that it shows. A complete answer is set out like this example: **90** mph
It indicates **110** mph
